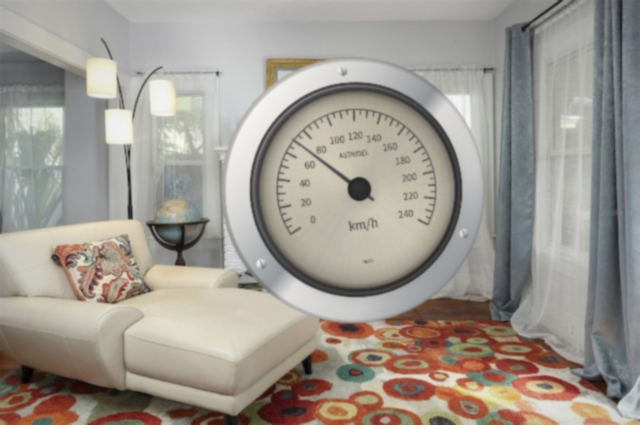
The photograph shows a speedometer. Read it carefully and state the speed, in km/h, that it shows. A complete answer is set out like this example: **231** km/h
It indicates **70** km/h
